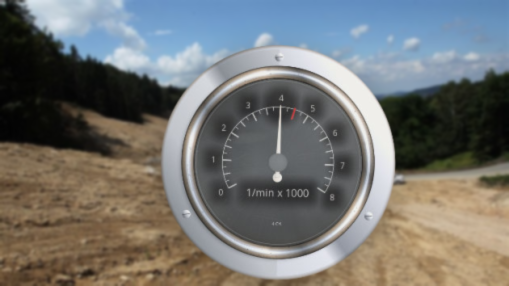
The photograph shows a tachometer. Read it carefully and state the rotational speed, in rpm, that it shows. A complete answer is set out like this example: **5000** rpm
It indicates **4000** rpm
